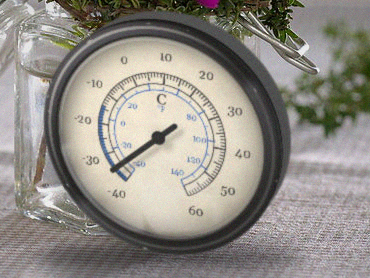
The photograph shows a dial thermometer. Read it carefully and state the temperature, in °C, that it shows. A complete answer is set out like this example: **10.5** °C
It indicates **-35** °C
